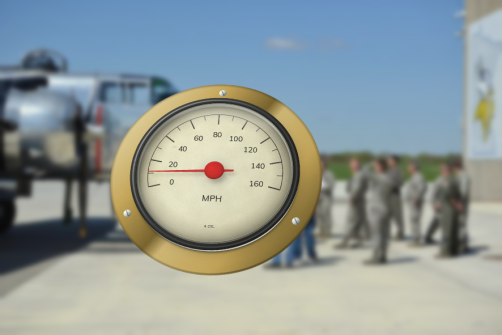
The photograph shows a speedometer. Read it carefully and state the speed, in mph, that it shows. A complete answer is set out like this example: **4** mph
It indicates **10** mph
